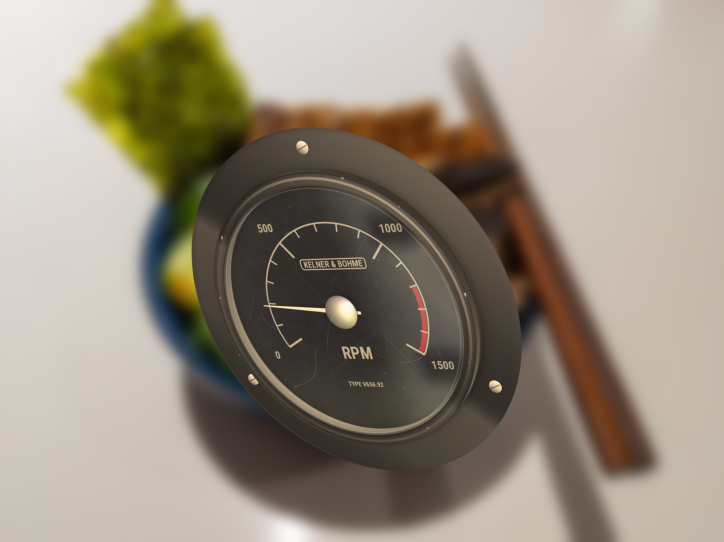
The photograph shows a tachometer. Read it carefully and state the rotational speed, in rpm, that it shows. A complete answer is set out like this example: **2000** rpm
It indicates **200** rpm
